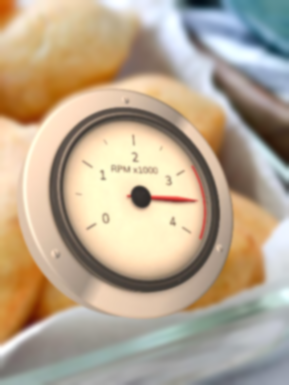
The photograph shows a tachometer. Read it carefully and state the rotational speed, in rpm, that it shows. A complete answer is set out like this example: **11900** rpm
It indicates **3500** rpm
